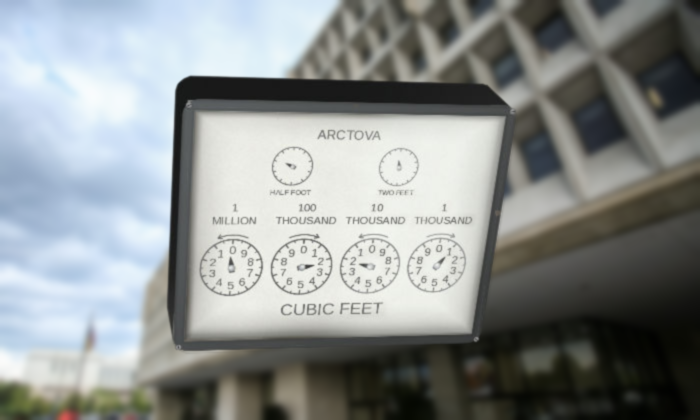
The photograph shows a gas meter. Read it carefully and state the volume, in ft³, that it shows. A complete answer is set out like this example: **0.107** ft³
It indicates **22100** ft³
